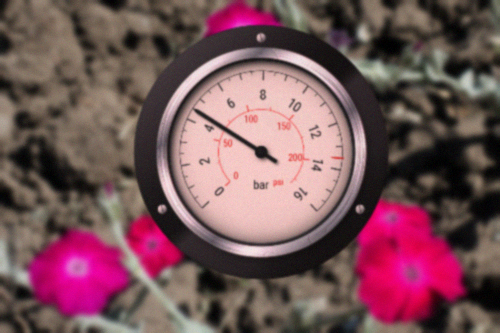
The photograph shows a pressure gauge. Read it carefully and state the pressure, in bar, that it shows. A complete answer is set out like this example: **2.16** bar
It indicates **4.5** bar
